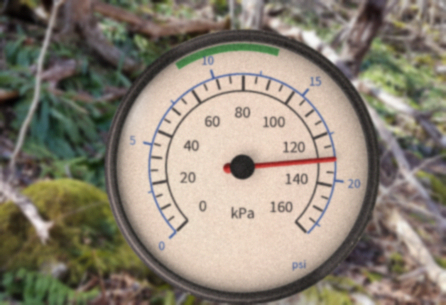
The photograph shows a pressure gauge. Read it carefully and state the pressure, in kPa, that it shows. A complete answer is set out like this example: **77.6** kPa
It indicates **130** kPa
